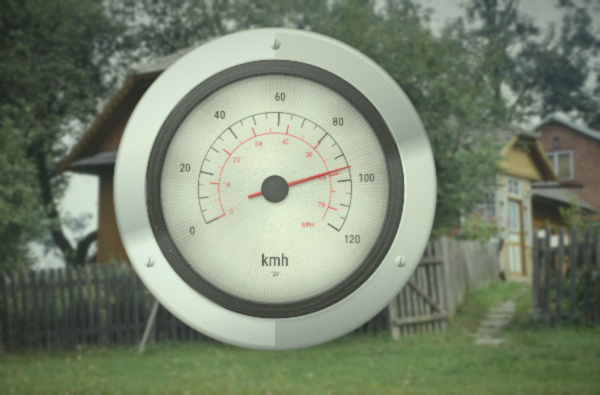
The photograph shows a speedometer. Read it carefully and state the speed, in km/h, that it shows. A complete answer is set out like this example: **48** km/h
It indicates **95** km/h
